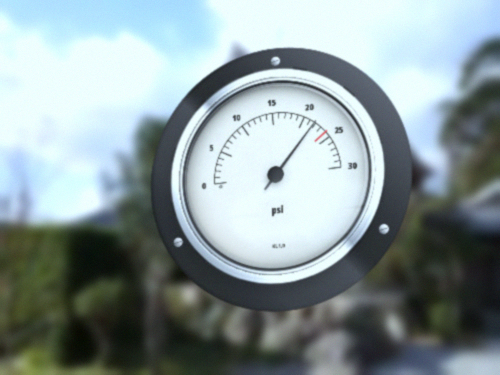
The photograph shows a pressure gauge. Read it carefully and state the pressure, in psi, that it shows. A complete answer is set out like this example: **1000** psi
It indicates **22** psi
